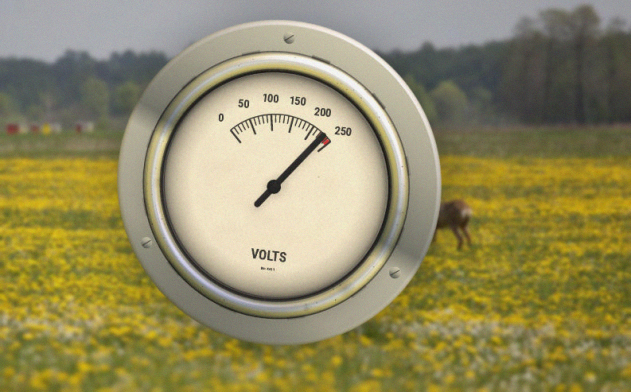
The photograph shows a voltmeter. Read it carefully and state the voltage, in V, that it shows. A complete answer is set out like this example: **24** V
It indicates **230** V
